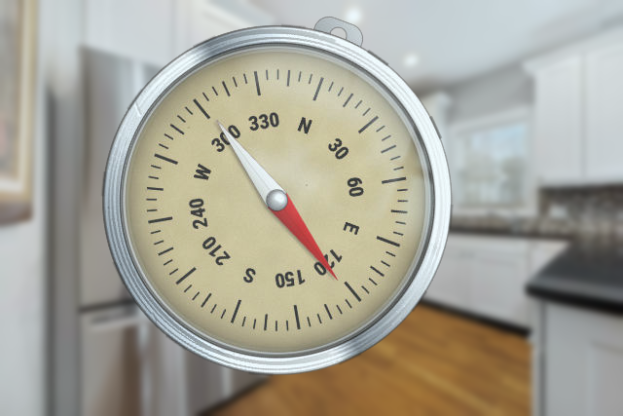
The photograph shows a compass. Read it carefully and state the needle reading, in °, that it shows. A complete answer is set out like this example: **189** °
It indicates **122.5** °
